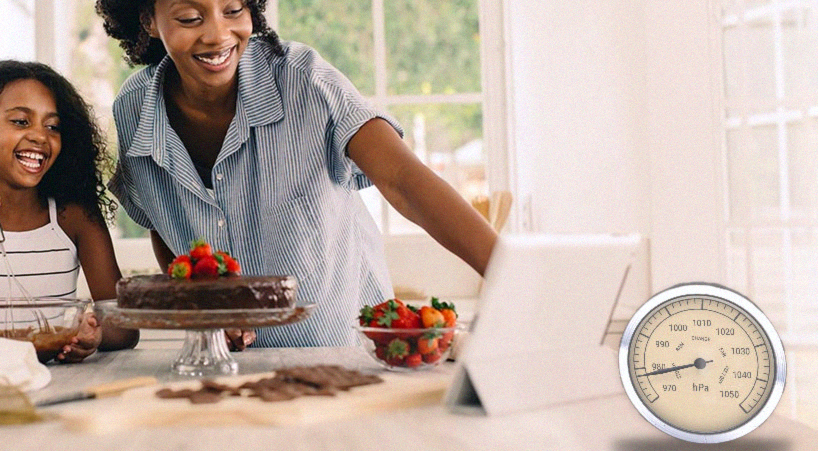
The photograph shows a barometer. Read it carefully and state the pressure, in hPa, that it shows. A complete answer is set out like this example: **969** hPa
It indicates **978** hPa
